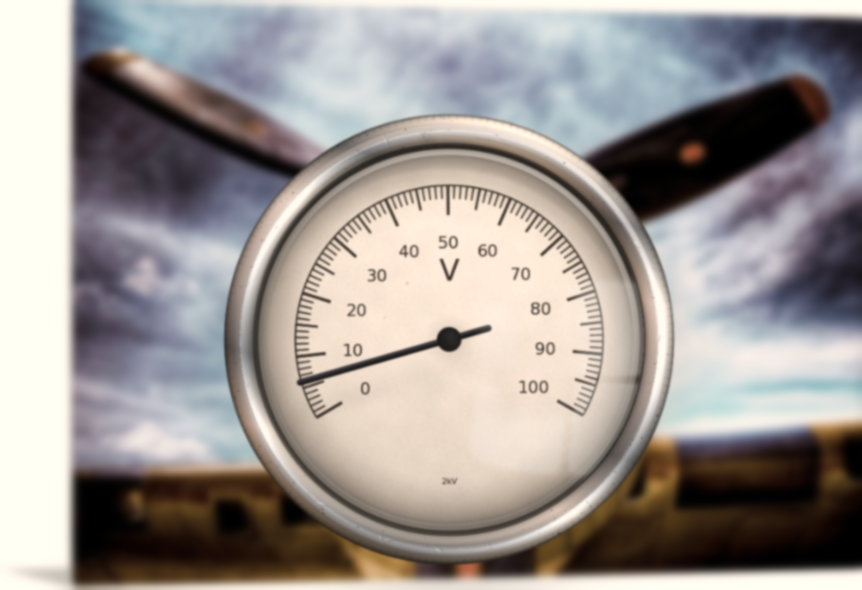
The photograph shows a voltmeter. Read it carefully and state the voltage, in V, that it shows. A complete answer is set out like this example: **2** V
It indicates **6** V
